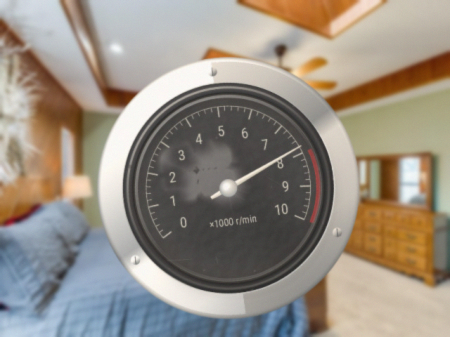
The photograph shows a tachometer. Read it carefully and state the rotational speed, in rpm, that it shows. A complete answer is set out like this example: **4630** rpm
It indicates **7800** rpm
